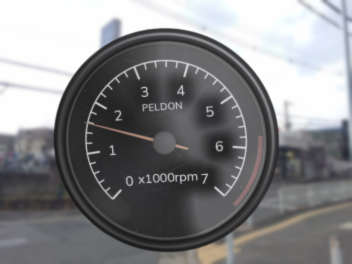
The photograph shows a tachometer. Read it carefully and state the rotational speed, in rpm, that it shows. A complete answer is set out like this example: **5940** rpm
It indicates **1600** rpm
